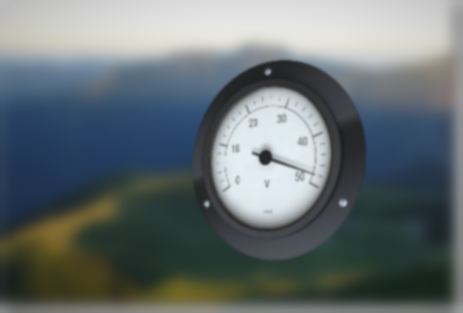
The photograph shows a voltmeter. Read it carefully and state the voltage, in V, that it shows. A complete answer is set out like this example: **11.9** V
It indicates **48** V
